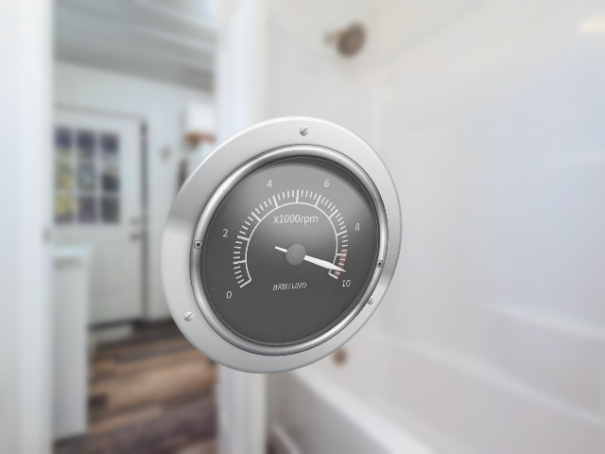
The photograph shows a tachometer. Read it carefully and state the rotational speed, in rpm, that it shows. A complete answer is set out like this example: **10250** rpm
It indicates **9600** rpm
